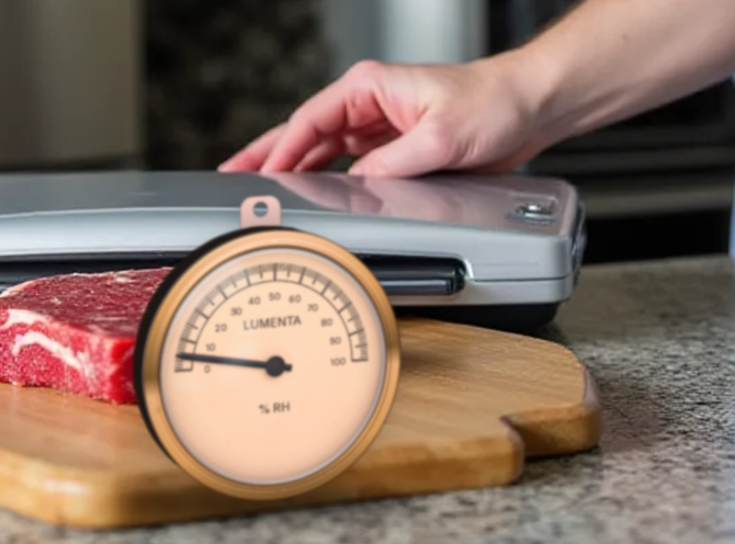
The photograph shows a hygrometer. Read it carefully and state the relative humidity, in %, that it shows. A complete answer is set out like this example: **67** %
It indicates **5** %
